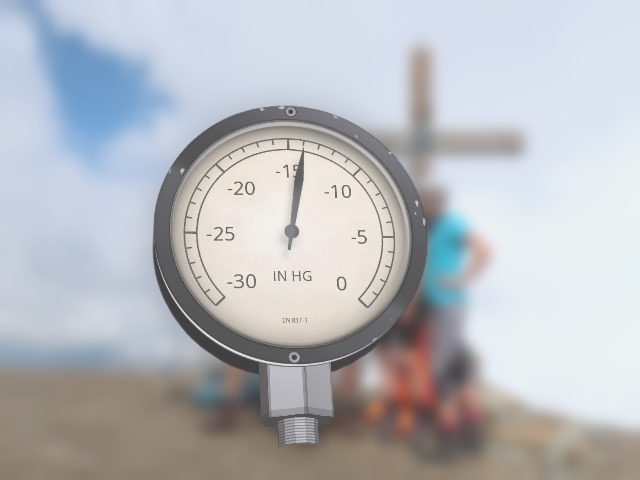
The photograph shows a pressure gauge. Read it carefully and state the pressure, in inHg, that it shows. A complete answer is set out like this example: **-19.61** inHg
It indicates **-14** inHg
